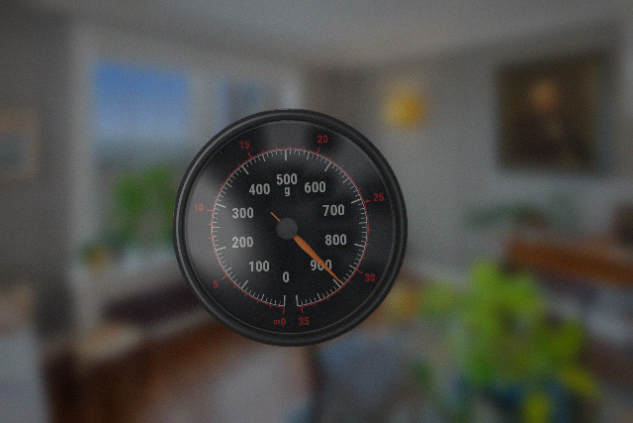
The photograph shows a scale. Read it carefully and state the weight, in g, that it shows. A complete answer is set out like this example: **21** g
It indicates **890** g
